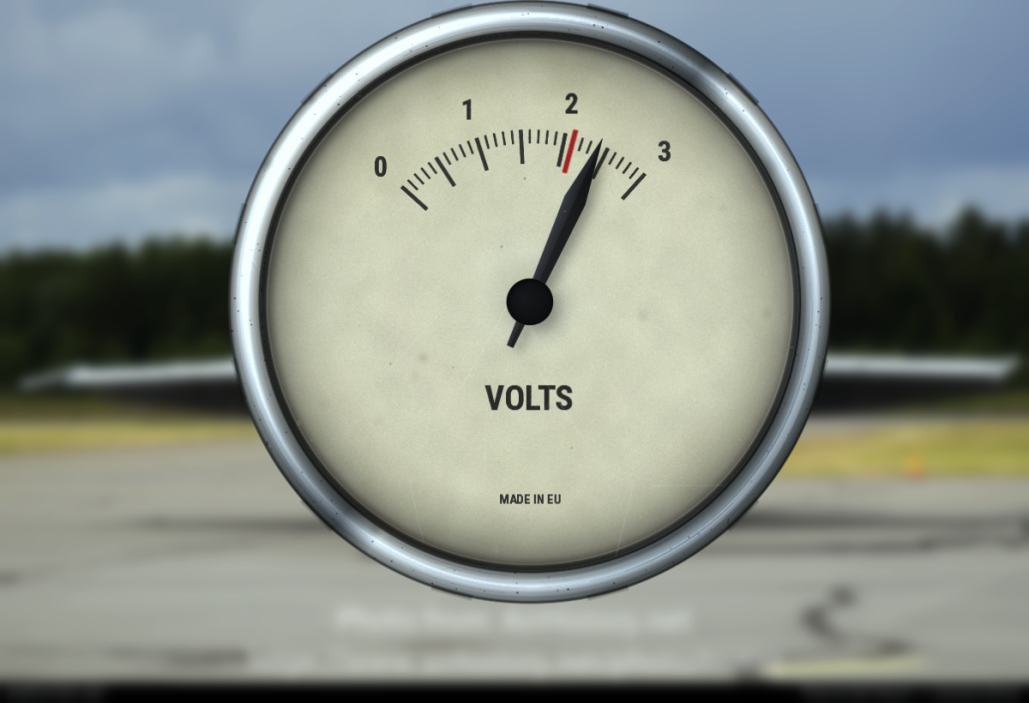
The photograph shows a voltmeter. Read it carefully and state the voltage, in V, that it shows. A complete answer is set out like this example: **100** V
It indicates **2.4** V
